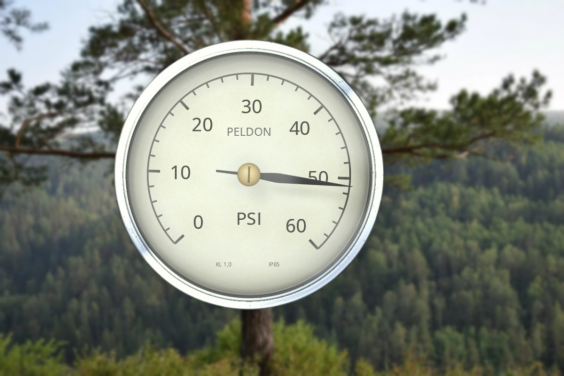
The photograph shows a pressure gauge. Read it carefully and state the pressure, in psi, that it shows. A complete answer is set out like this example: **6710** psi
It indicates **51** psi
